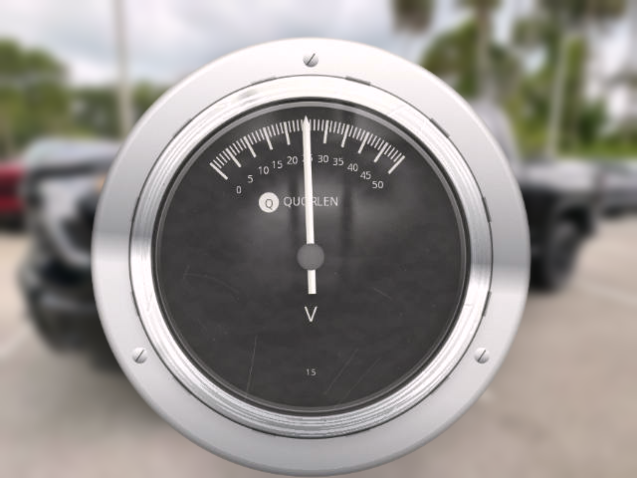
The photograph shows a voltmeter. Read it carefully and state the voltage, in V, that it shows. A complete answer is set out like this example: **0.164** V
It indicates **25** V
